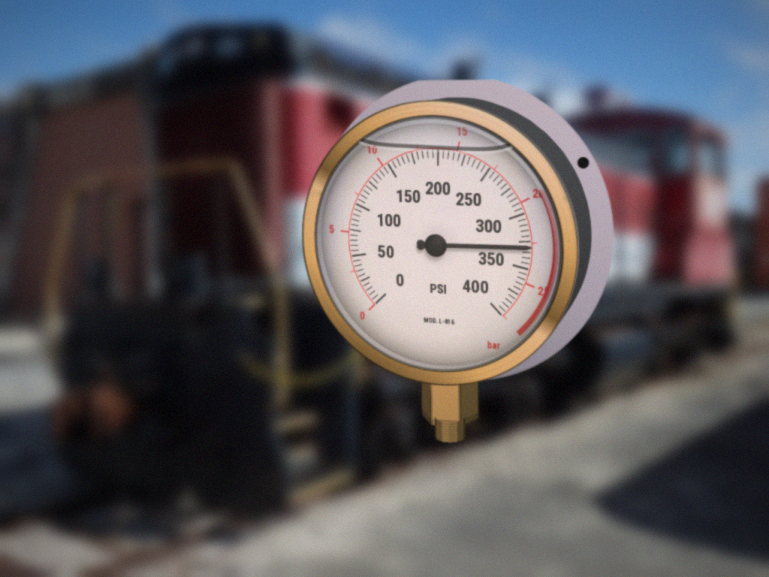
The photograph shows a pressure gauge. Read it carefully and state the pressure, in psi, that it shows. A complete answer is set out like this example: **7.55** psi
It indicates **330** psi
